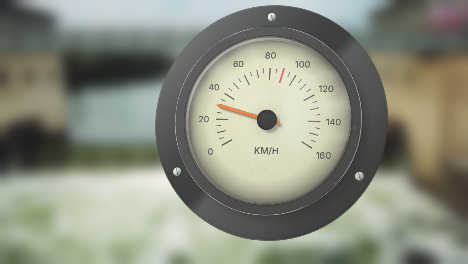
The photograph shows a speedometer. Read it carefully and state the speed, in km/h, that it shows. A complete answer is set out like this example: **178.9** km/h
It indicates **30** km/h
